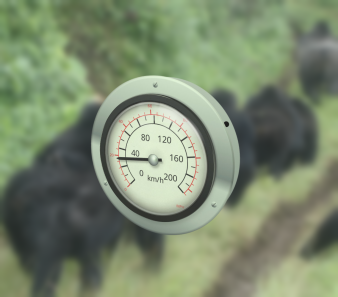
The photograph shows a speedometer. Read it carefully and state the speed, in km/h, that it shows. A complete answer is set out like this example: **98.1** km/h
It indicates **30** km/h
